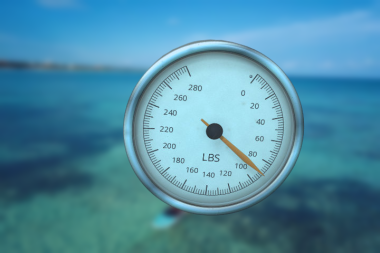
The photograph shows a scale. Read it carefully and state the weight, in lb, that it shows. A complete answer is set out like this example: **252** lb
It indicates **90** lb
